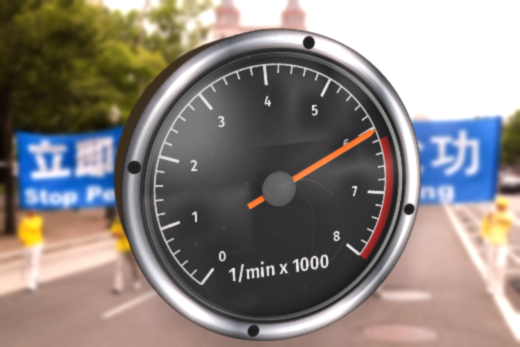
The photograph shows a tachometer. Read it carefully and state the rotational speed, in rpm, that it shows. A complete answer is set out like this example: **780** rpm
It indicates **6000** rpm
